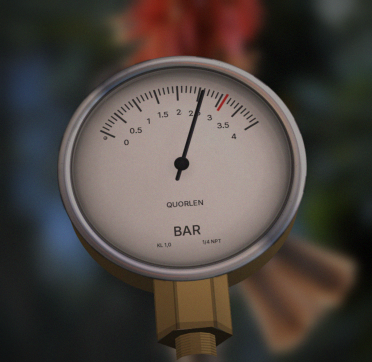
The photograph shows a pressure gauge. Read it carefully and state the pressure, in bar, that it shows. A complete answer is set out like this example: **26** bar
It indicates **2.6** bar
